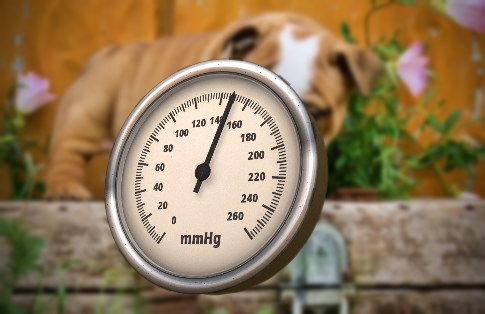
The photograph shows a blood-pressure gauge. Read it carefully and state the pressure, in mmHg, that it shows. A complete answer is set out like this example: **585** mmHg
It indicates **150** mmHg
